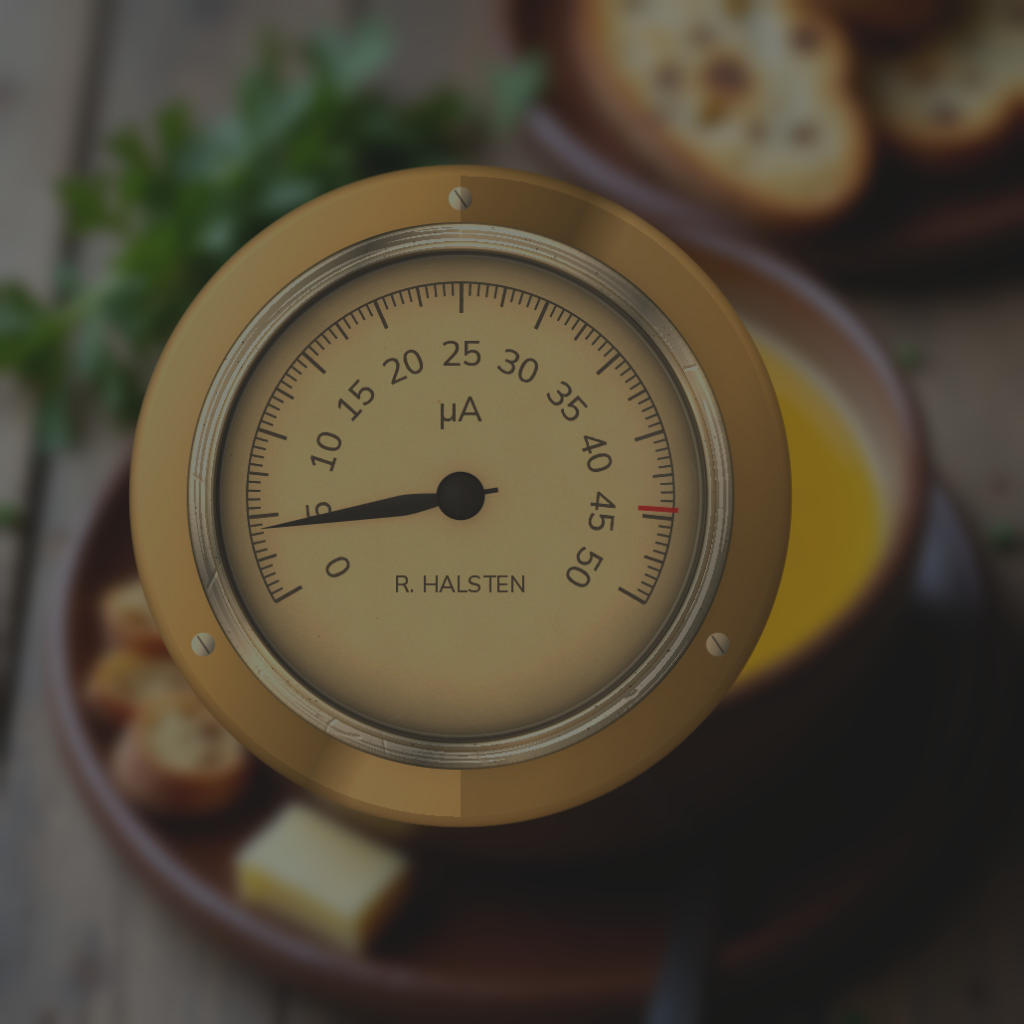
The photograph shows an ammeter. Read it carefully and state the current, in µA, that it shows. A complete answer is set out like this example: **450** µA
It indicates **4.25** µA
